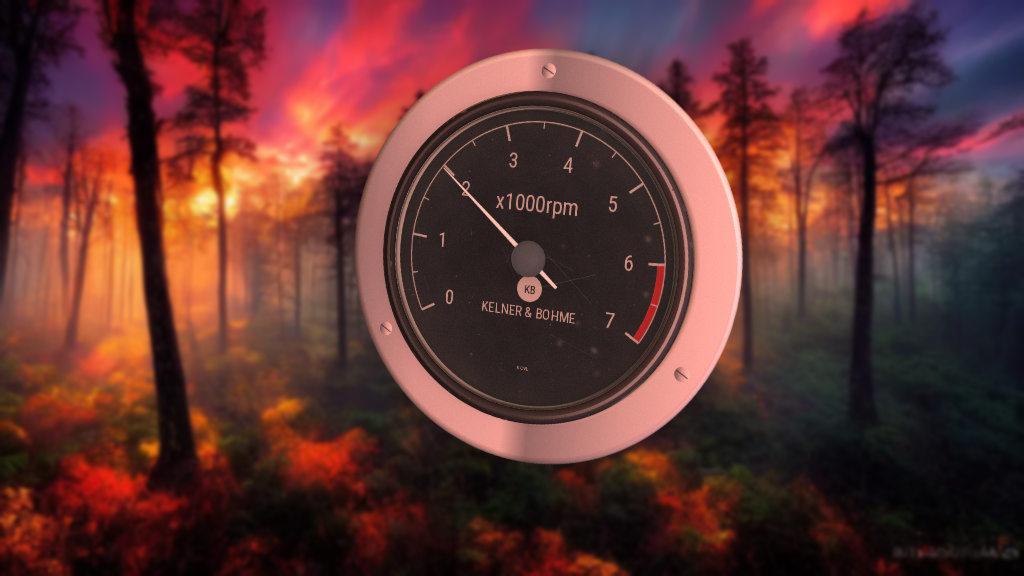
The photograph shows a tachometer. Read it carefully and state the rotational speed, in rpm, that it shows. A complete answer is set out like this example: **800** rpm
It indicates **2000** rpm
